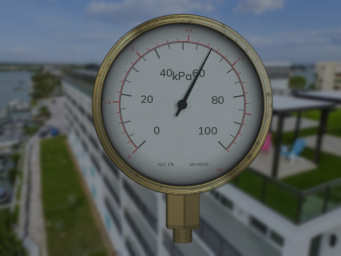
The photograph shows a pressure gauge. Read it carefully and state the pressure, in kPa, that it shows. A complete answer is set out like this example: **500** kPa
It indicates **60** kPa
